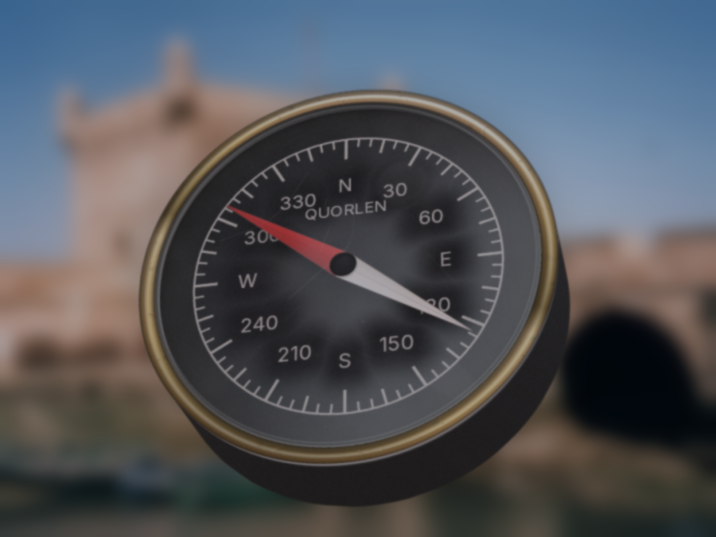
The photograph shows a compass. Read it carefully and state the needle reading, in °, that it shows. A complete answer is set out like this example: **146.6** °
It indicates **305** °
